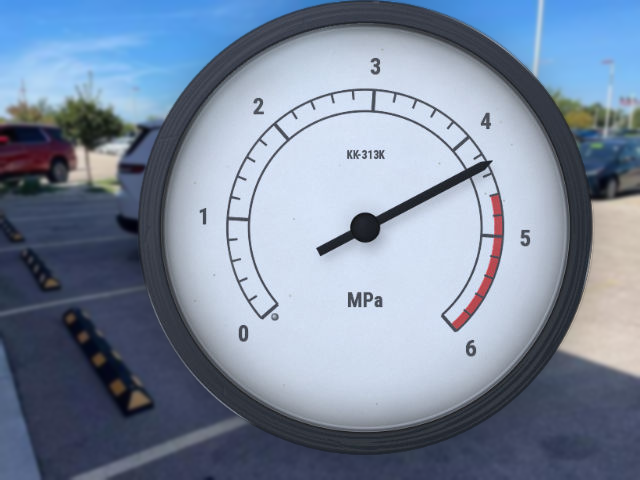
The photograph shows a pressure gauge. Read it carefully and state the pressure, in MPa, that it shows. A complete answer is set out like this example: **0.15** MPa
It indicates **4.3** MPa
